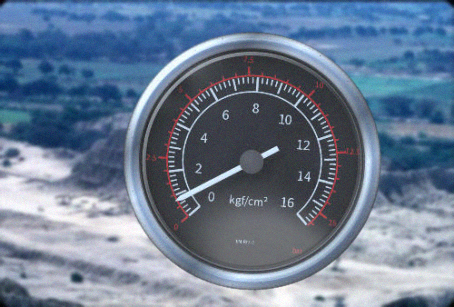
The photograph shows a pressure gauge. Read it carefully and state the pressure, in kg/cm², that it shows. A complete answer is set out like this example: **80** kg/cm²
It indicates **0.8** kg/cm²
